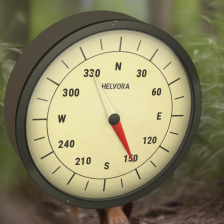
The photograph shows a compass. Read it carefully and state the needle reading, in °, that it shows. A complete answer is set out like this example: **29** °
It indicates **150** °
